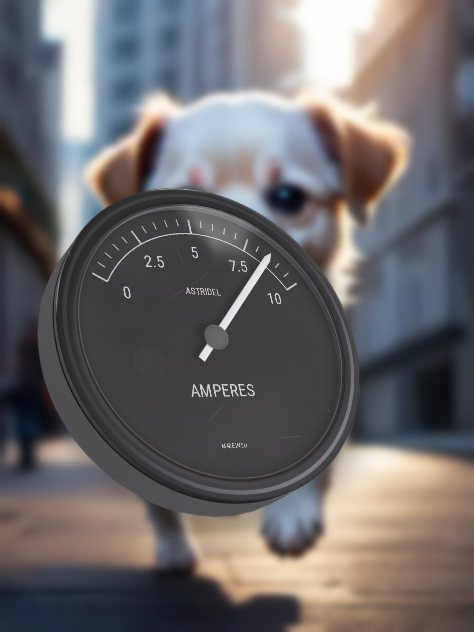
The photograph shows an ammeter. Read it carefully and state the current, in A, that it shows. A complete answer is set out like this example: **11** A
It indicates **8.5** A
